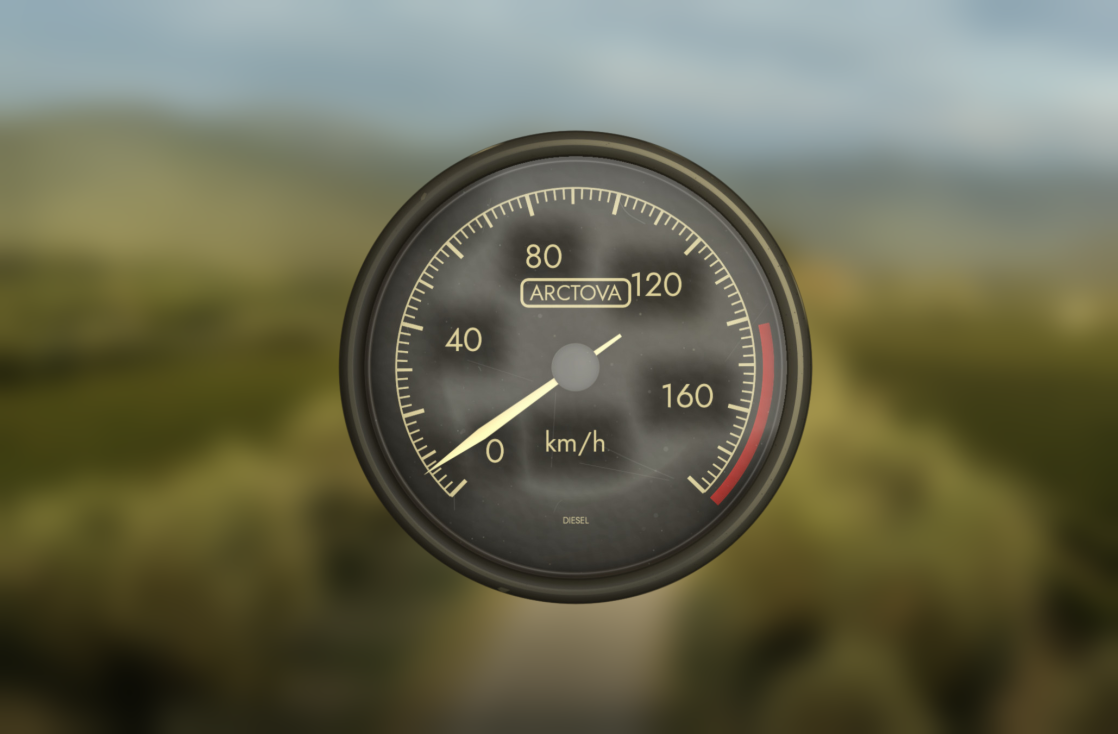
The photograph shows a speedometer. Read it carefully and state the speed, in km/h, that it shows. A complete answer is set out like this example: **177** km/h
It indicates **7** km/h
